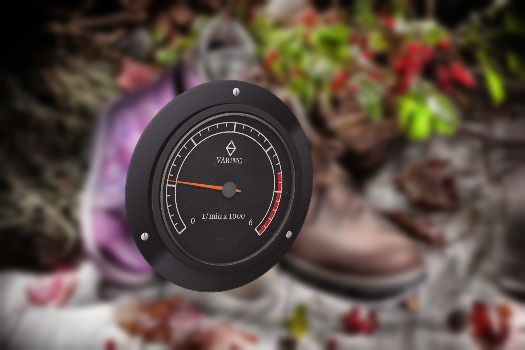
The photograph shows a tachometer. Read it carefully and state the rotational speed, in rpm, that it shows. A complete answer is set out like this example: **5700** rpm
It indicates **1100** rpm
